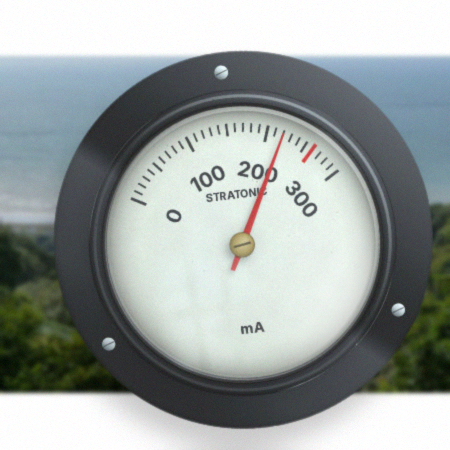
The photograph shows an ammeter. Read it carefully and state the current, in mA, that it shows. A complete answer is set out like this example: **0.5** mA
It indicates **220** mA
